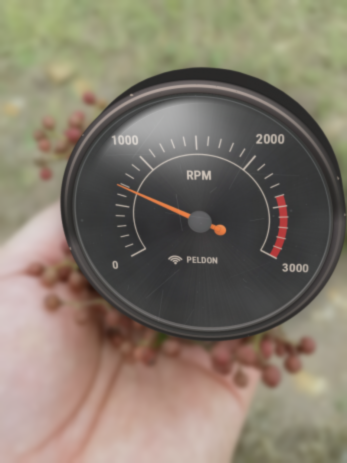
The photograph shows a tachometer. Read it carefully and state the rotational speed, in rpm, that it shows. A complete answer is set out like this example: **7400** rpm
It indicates **700** rpm
